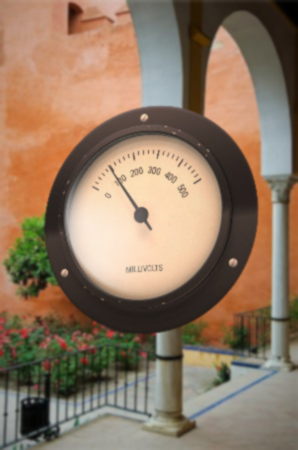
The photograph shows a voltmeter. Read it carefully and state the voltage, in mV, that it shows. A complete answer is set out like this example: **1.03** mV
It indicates **100** mV
